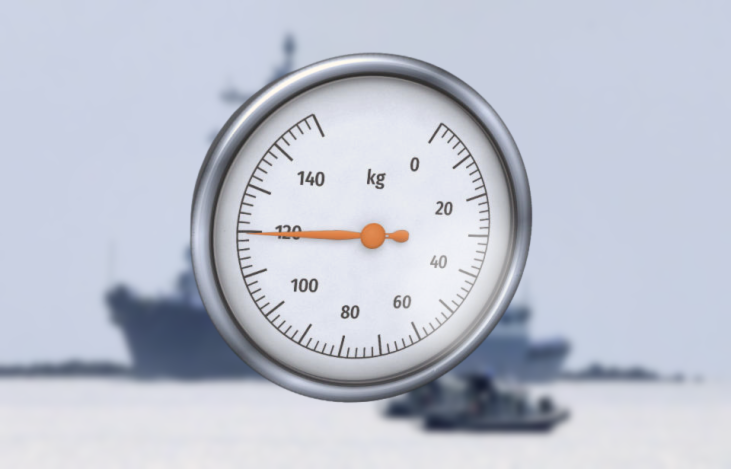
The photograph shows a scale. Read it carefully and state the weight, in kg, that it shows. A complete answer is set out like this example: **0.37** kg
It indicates **120** kg
